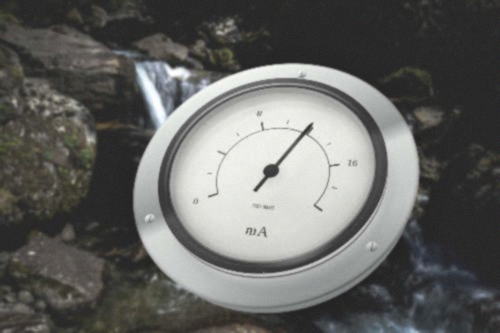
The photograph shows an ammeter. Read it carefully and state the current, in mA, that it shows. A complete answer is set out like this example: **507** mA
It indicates **12** mA
